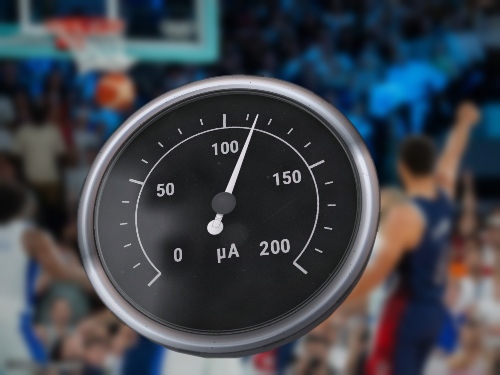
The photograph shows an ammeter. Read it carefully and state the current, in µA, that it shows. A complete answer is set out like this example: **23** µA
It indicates **115** µA
